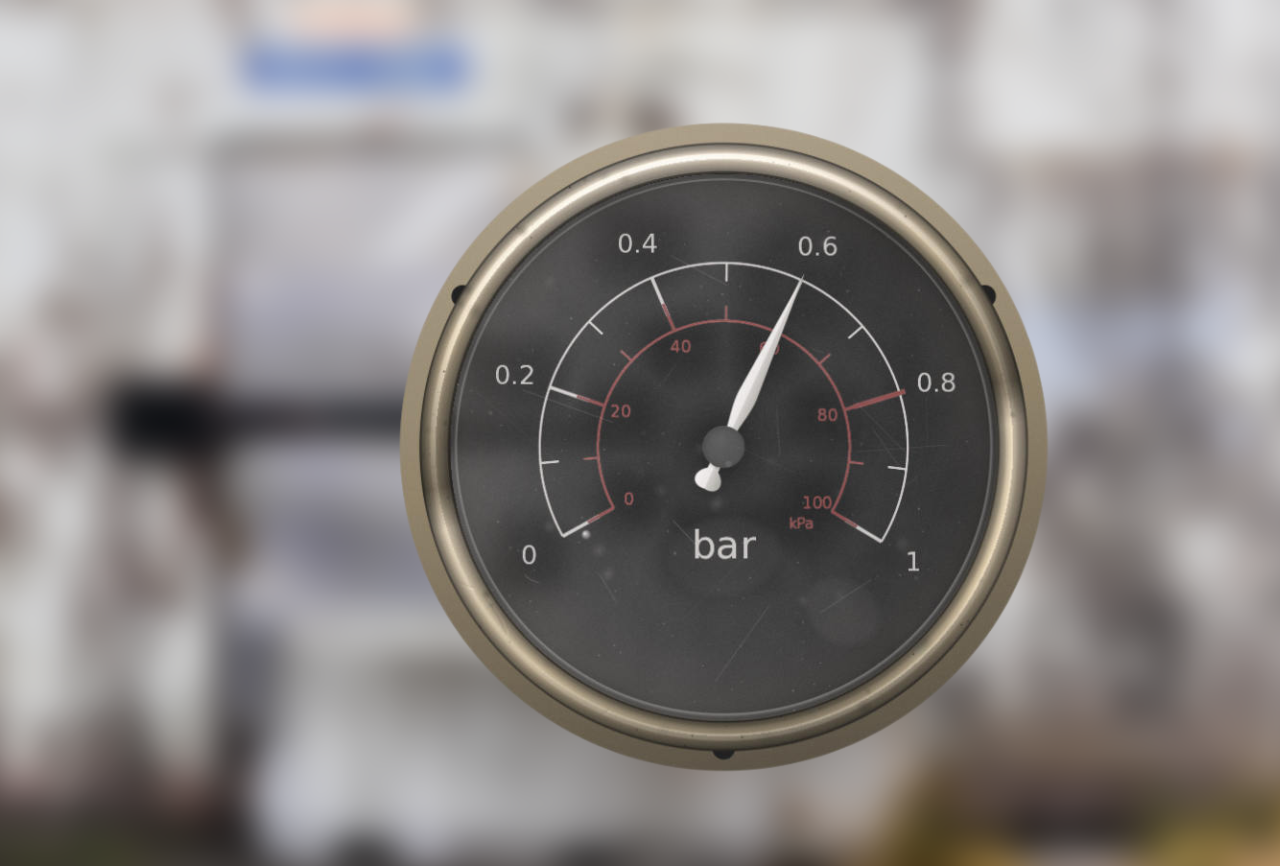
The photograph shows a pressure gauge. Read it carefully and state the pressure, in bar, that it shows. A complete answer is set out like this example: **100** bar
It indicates **0.6** bar
